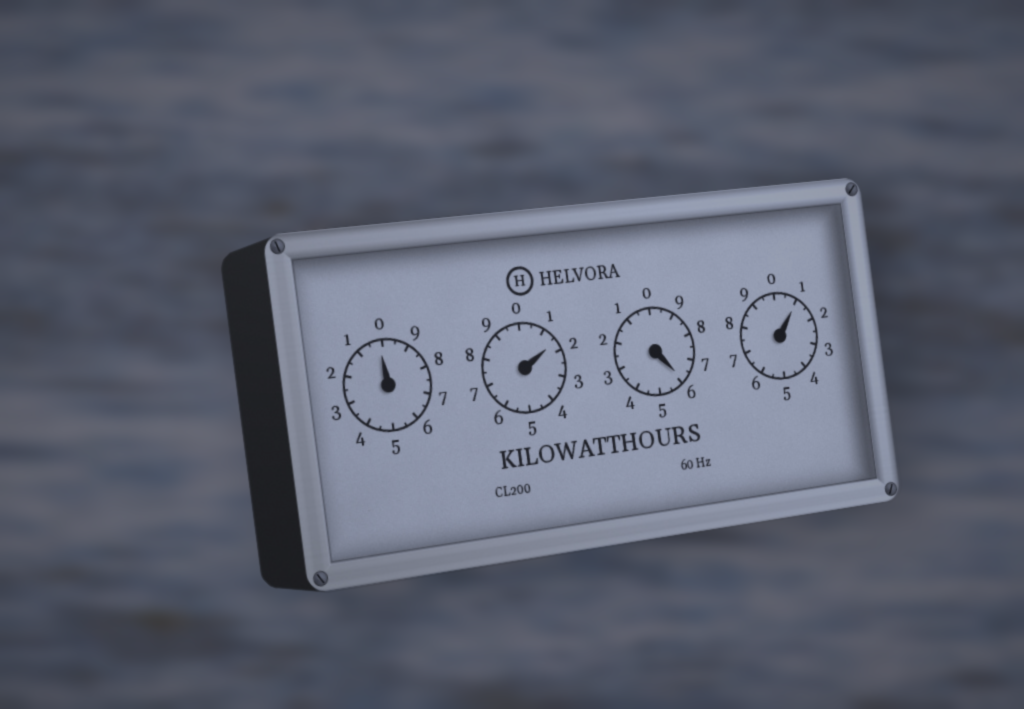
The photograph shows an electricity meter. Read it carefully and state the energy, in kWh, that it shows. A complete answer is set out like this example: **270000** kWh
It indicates **161** kWh
